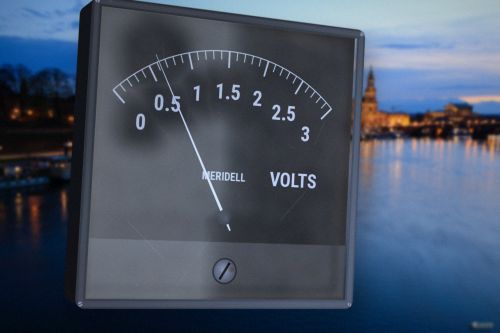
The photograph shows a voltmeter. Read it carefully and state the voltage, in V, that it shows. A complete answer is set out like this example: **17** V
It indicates **0.6** V
